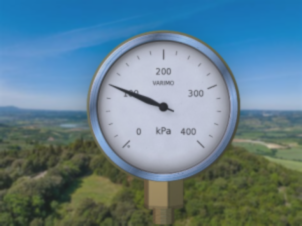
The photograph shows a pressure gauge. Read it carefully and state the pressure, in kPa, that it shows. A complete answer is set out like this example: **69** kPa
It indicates **100** kPa
